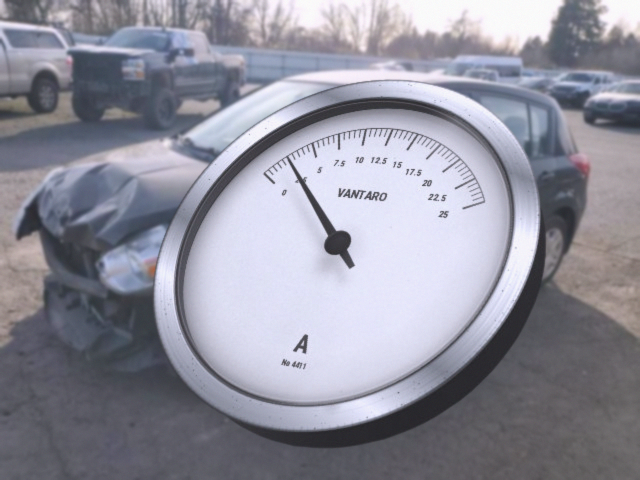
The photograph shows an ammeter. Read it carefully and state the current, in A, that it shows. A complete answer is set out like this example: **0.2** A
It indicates **2.5** A
